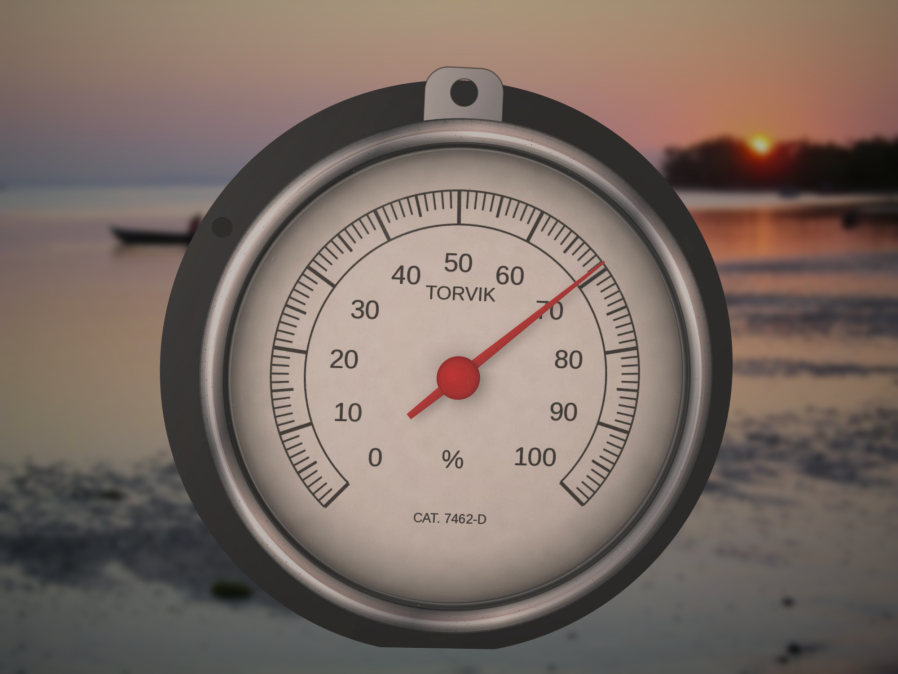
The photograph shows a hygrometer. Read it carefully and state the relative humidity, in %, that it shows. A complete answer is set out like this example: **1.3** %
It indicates **69** %
